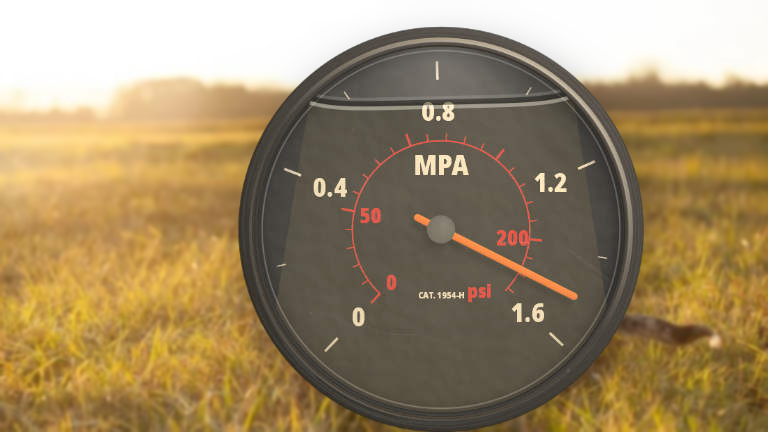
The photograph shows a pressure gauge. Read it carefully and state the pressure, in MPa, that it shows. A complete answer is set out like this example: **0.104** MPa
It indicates **1.5** MPa
